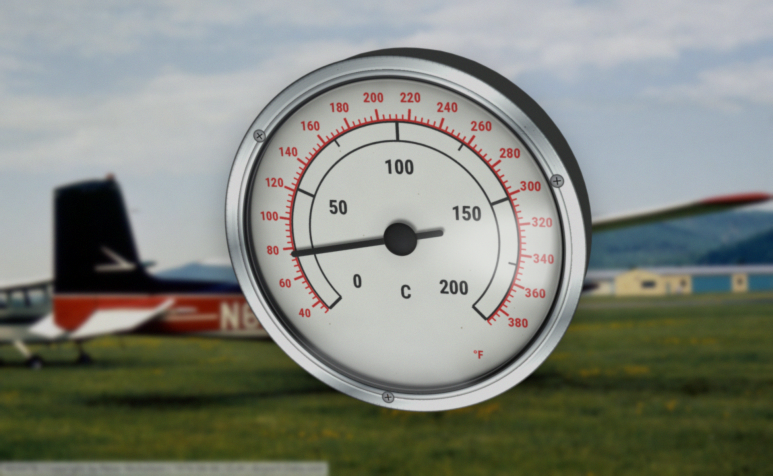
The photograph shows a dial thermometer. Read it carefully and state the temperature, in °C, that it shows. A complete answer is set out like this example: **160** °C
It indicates **25** °C
